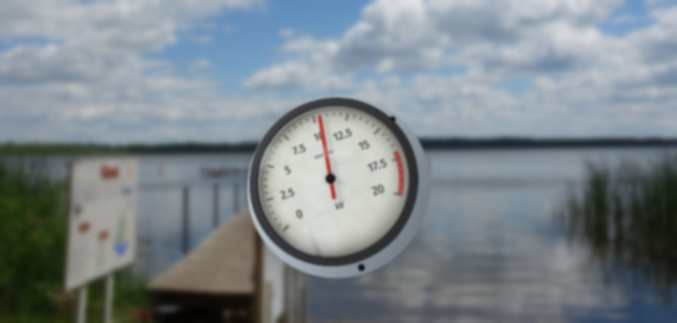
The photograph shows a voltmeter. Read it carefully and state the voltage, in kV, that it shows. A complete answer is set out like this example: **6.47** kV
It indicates **10.5** kV
